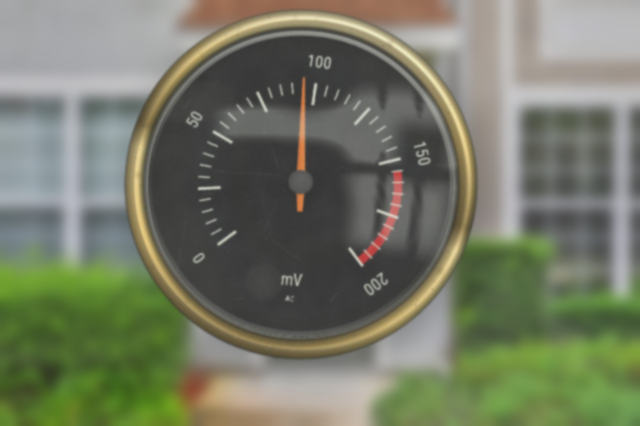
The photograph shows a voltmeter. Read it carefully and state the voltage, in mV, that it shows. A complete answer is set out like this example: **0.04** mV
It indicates **95** mV
